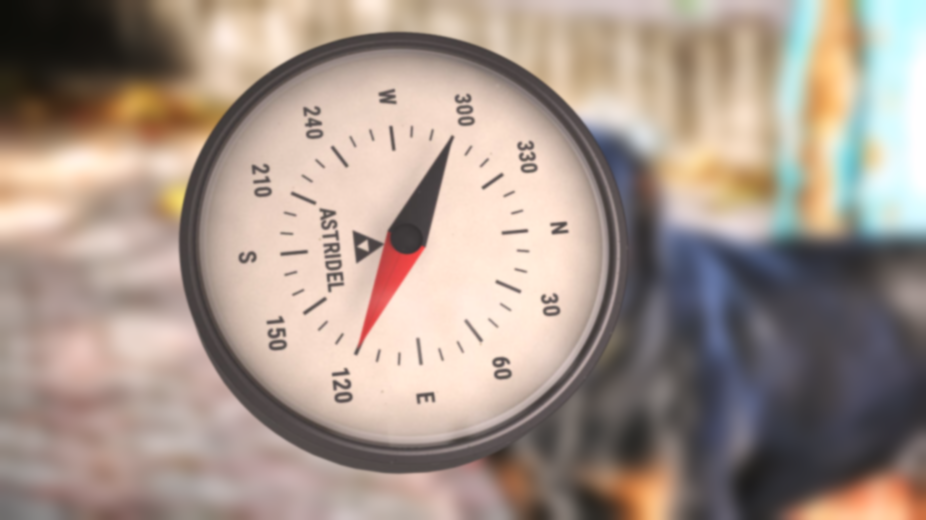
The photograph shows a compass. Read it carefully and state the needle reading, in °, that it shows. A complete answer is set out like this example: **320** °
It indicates **120** °
